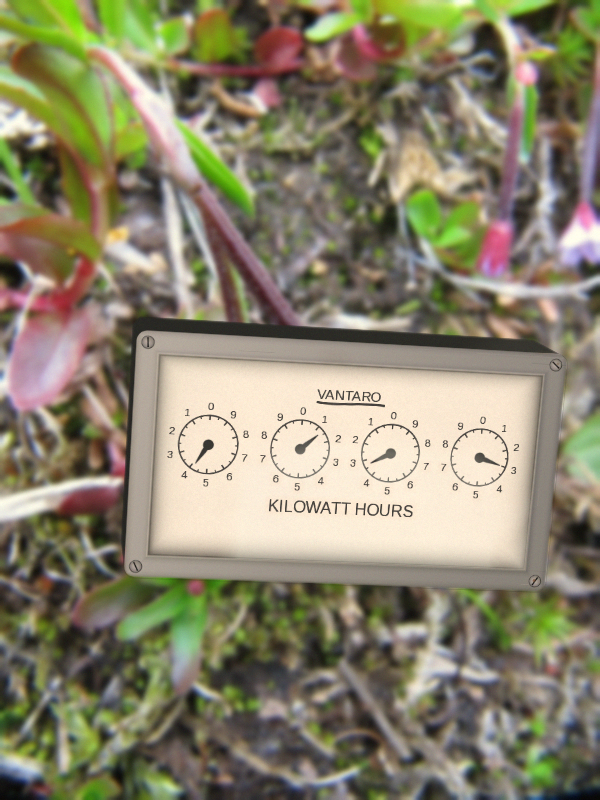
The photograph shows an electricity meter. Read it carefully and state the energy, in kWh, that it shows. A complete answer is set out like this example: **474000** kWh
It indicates **4133** kWh
